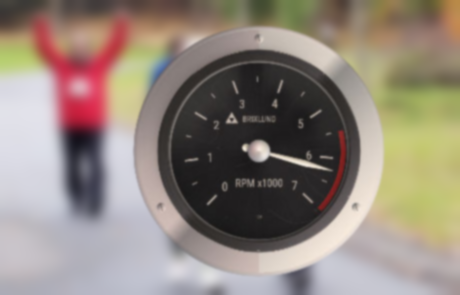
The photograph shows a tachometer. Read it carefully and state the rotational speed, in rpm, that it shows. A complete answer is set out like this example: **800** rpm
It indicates **6250** rpm
